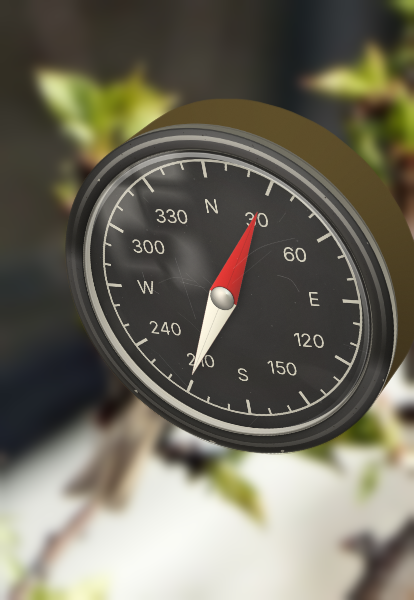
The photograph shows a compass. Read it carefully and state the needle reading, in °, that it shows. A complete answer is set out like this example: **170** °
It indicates **30** °
